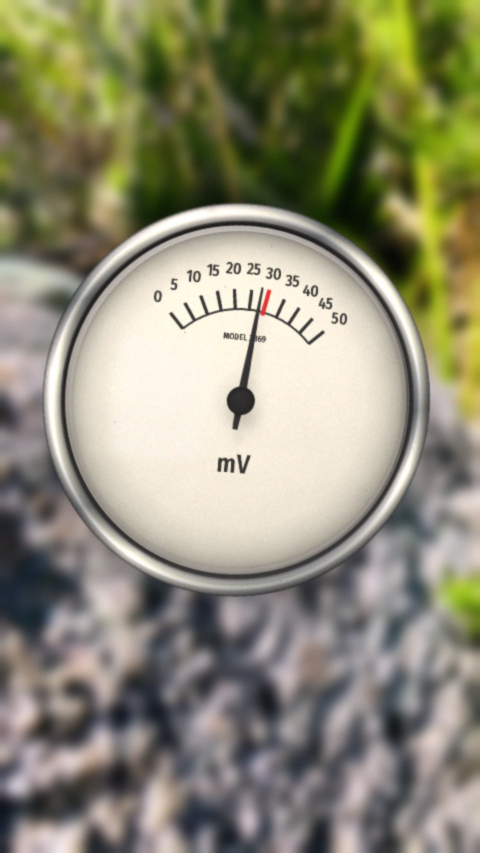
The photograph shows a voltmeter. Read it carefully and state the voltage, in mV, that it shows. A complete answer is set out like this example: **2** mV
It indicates **27.5** mV
